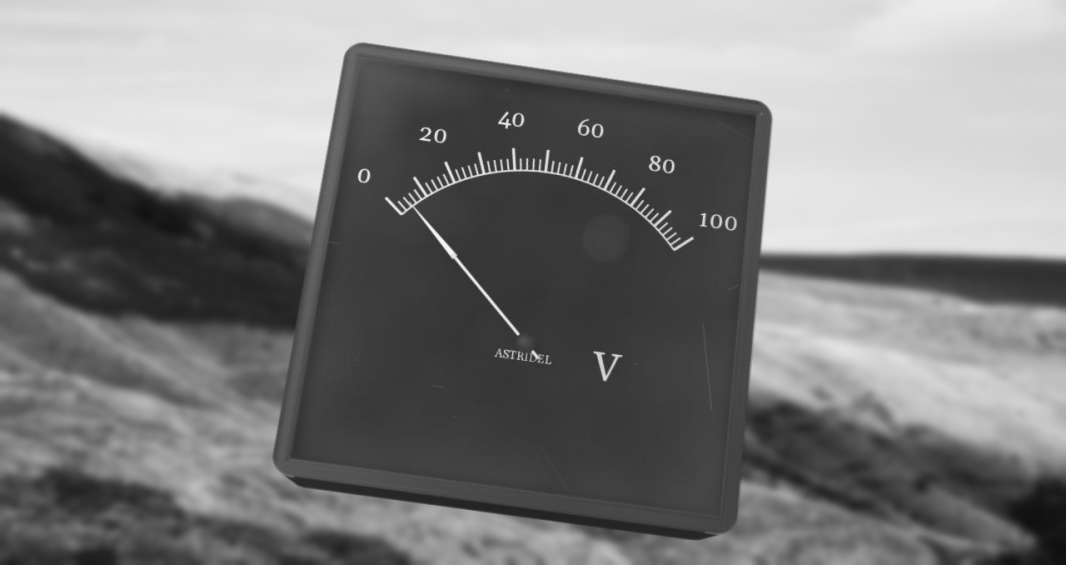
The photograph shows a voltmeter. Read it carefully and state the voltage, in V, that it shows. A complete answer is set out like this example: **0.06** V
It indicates **4** V
